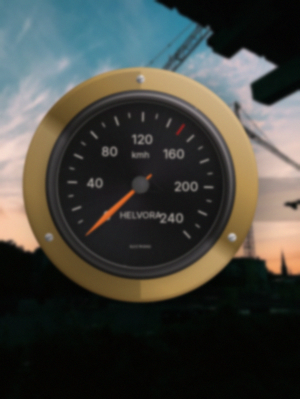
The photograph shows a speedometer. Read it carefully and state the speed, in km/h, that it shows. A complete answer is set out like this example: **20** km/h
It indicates **0** km/h
